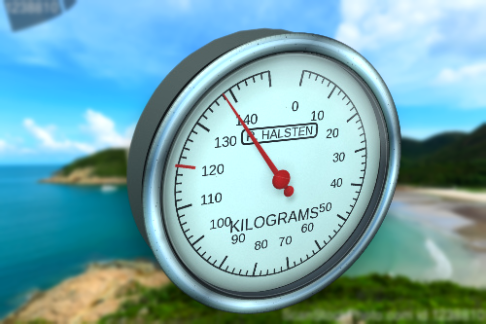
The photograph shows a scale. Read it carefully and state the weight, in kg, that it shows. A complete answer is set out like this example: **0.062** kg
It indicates **138** kg
